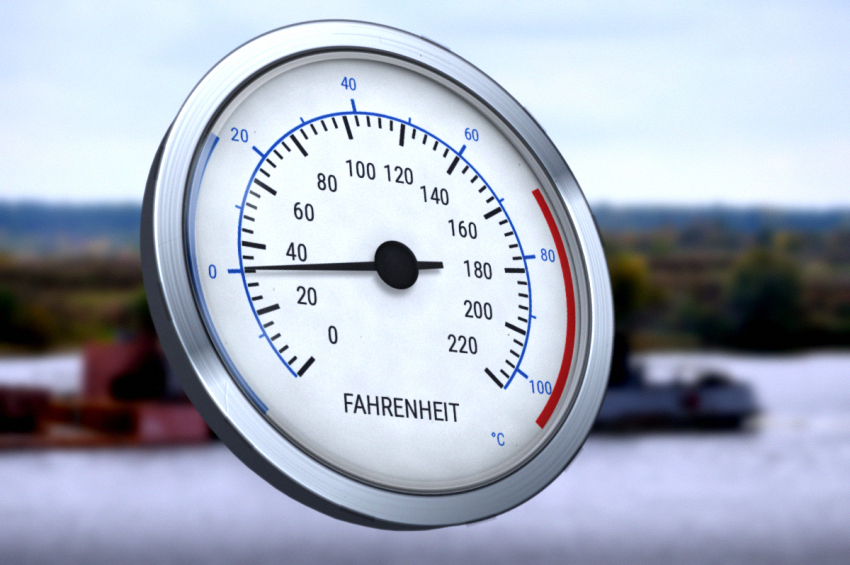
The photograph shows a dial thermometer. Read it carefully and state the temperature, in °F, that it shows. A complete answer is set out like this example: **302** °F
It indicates **32** °F
